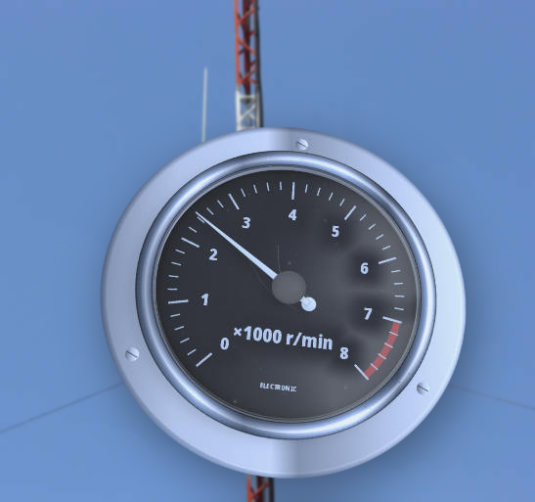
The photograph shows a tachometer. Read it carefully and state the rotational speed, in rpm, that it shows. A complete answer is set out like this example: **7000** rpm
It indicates **2400** rpm
